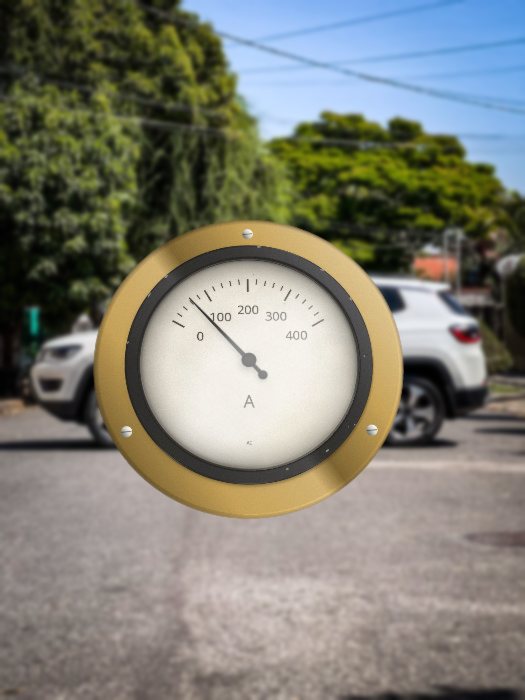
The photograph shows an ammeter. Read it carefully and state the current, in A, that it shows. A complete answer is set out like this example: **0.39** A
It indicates **60** A
